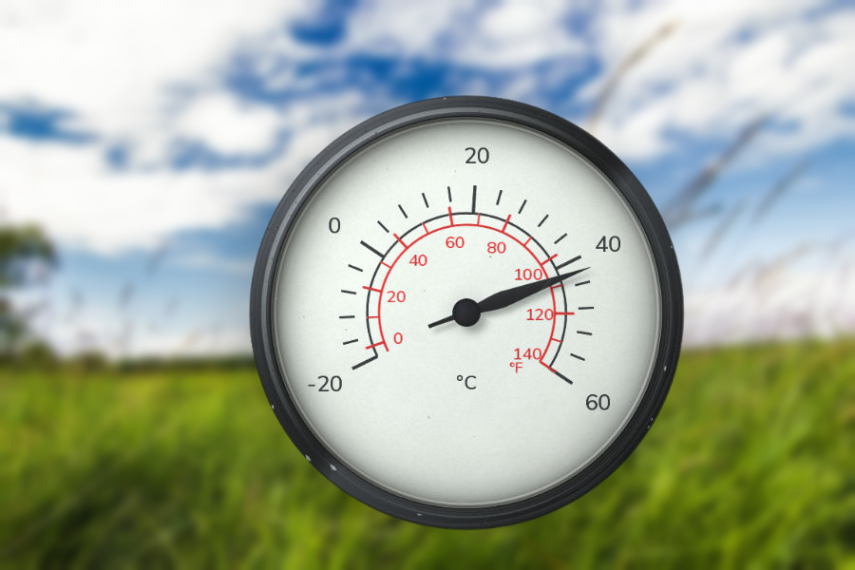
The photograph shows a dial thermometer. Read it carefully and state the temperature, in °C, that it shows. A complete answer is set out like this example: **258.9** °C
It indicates **42** °C
